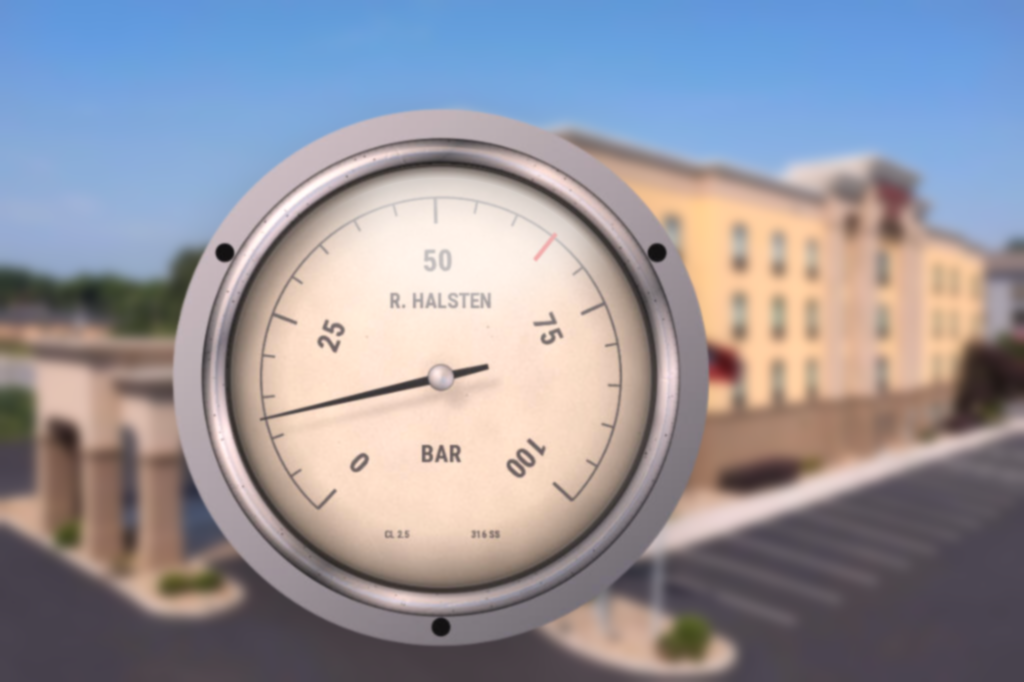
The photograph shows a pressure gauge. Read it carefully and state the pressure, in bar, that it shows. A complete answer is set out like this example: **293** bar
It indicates **12.5** bar
